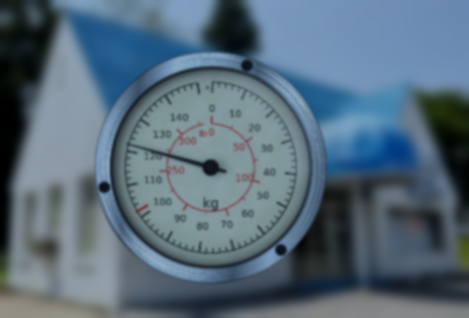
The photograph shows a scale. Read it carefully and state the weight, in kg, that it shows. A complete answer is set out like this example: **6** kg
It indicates **122** kg
